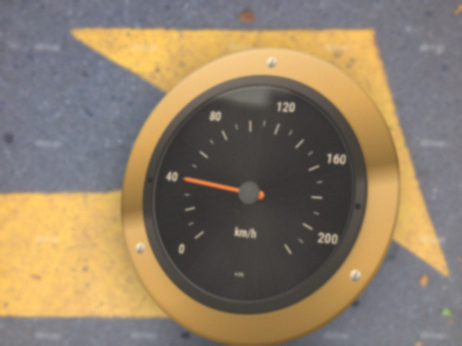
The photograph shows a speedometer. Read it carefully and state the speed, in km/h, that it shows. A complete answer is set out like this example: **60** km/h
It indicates **40** km/h
